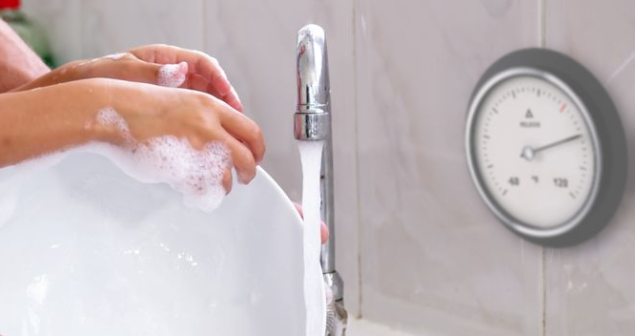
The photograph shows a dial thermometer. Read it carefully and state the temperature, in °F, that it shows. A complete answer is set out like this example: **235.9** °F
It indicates **80** °F
